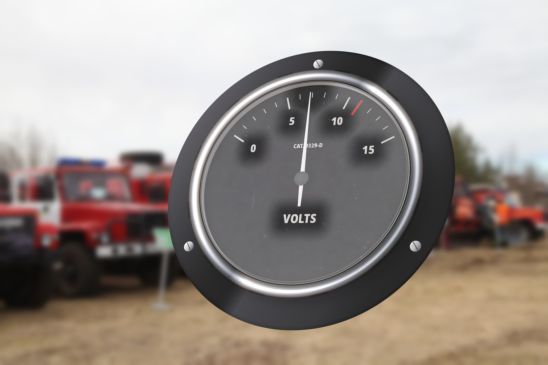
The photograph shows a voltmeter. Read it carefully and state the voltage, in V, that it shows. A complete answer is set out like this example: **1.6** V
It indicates **7** V
